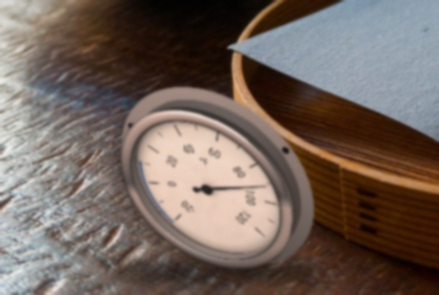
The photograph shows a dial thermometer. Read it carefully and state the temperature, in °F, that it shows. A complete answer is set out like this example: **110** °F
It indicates **90** °F
